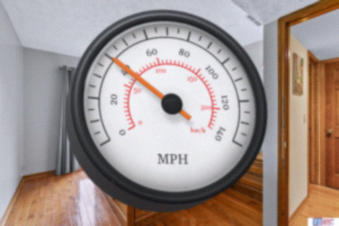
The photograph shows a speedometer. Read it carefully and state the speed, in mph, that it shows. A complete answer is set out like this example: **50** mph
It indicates **40** mph
